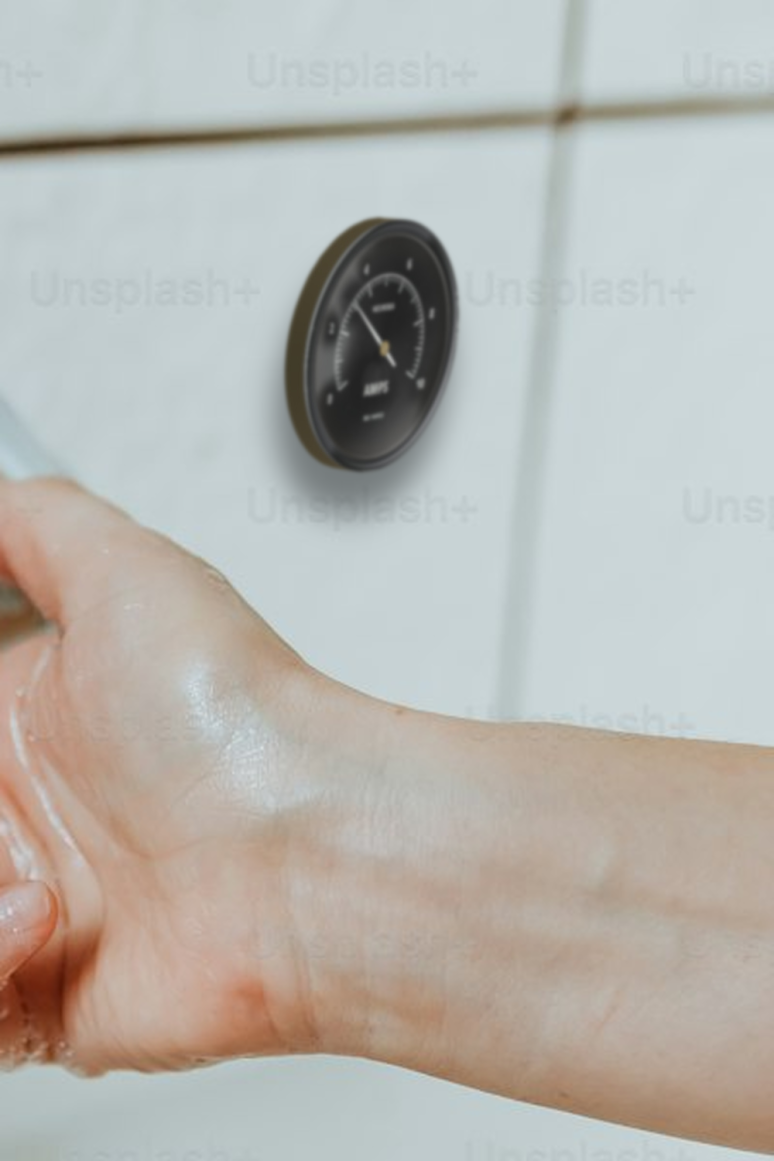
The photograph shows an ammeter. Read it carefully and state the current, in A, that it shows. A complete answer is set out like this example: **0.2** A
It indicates **3** A
